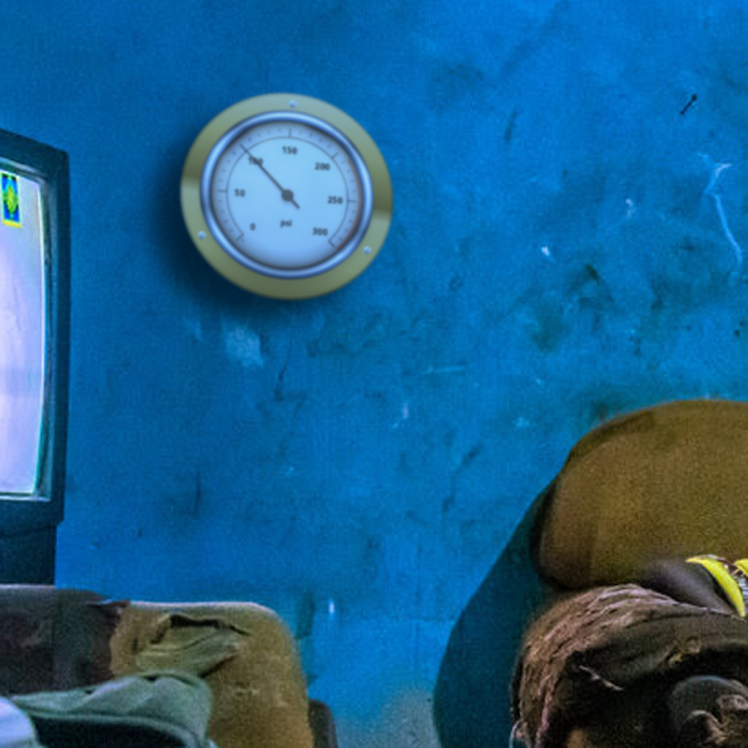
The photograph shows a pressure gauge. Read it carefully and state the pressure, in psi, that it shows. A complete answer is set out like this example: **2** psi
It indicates **100** psi
